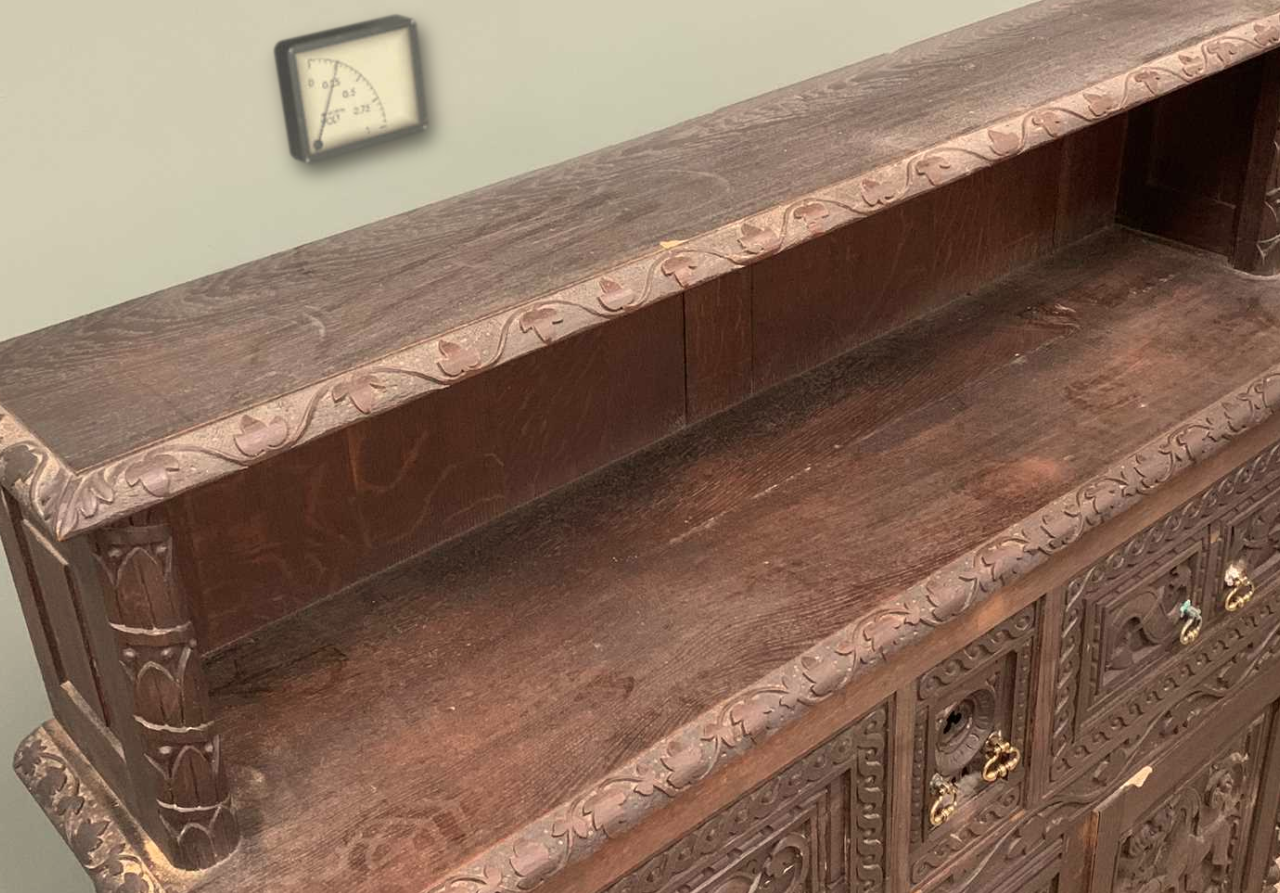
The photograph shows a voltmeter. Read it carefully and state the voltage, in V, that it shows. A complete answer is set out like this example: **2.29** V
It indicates **0.25** V
